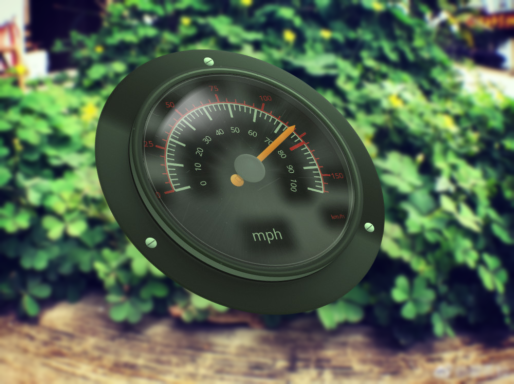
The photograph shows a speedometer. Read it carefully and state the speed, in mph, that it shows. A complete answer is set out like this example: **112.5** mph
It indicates **74** mph
